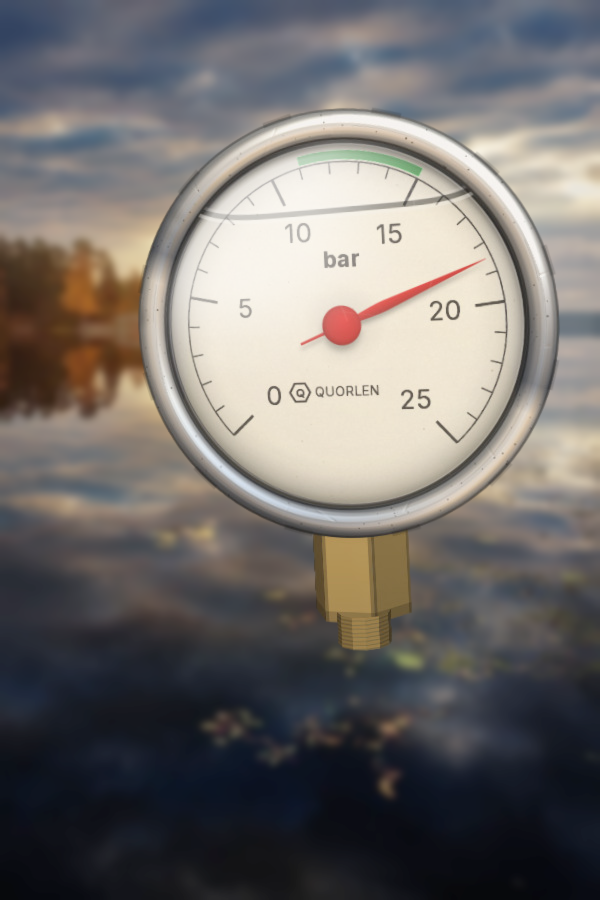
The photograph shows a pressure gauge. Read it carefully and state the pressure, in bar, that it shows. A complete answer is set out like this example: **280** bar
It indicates **18.5** bar
